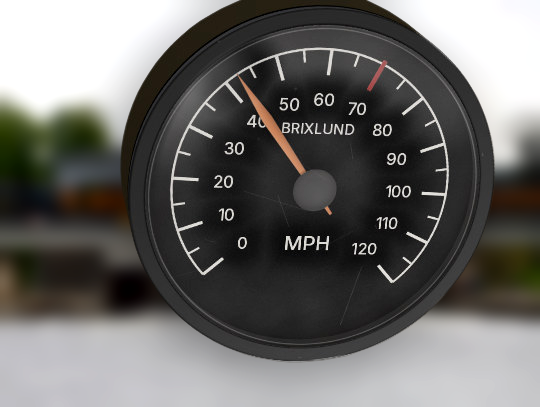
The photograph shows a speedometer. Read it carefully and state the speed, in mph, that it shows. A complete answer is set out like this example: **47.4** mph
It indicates **42.5** mph
